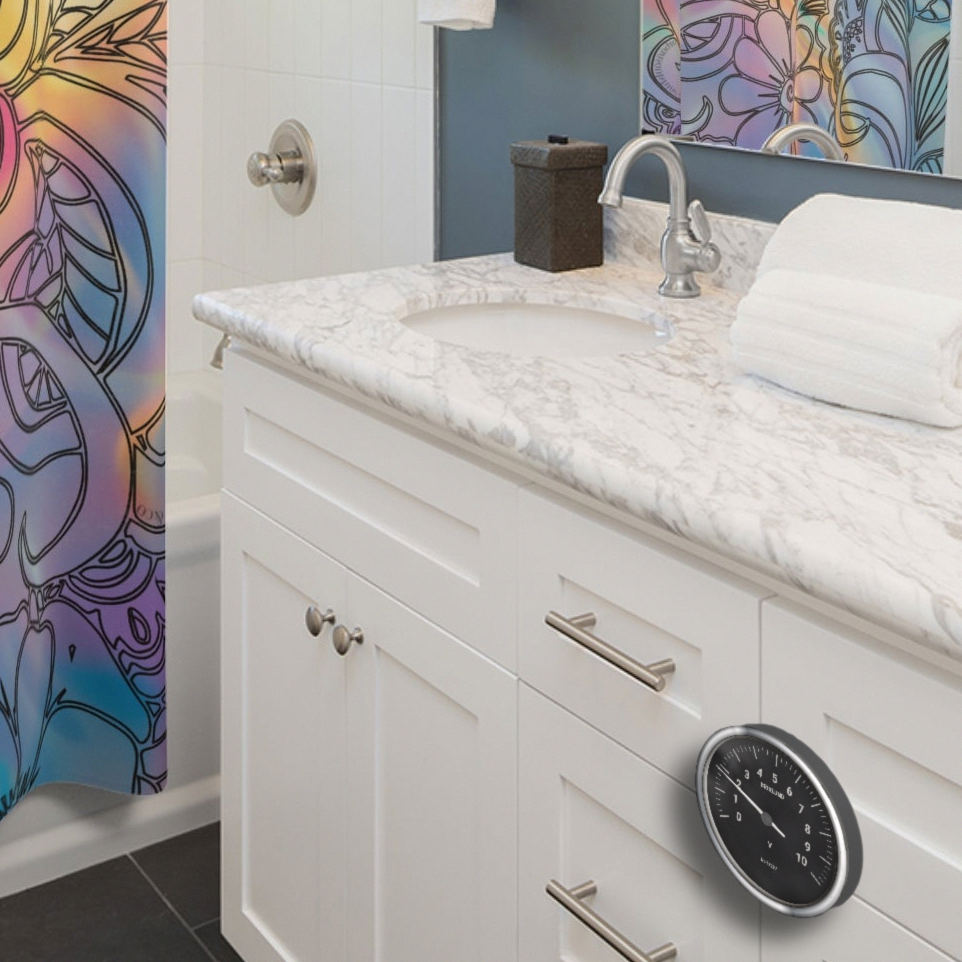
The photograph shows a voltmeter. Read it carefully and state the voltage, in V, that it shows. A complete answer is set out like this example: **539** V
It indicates **2** V
